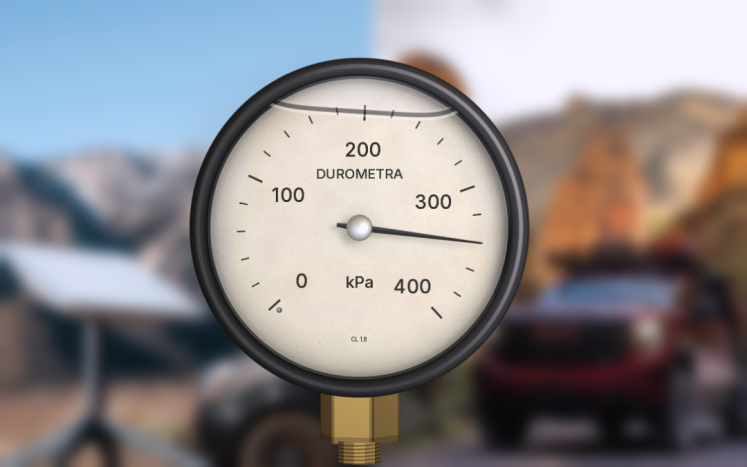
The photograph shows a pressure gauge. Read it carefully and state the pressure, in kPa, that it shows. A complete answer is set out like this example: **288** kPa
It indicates **340** kPa
